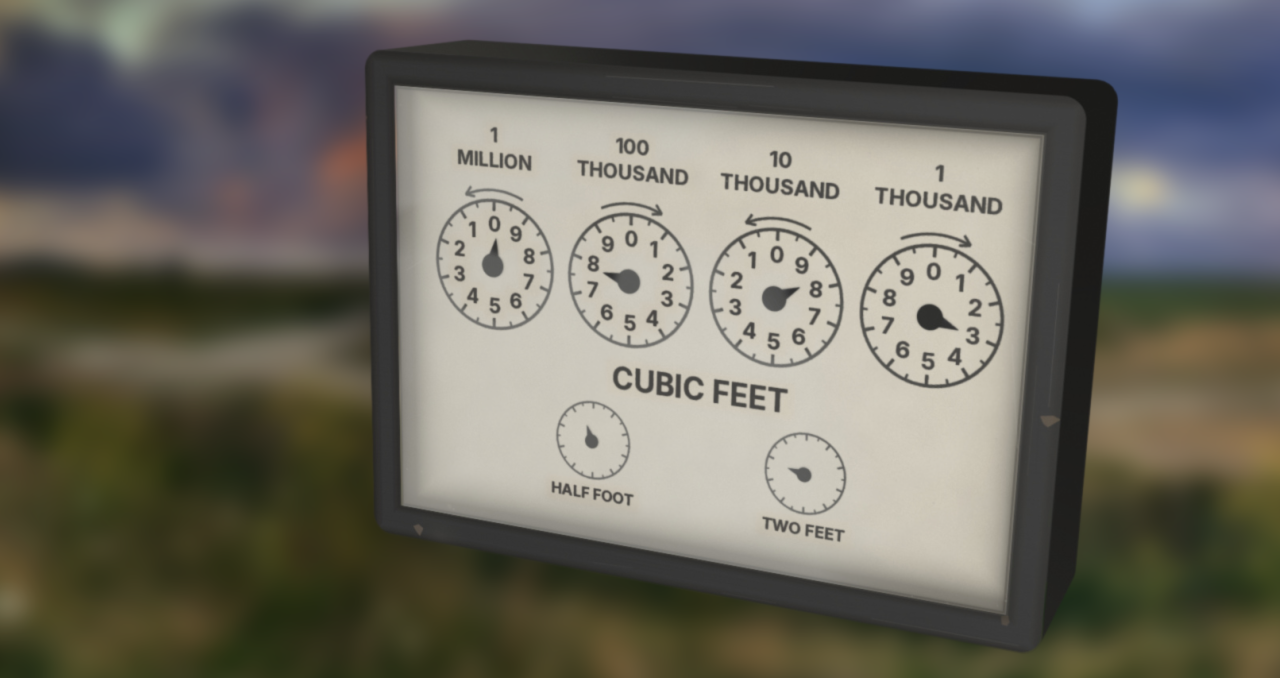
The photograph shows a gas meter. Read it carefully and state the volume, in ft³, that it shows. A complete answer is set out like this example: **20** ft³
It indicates **978300** ft³
